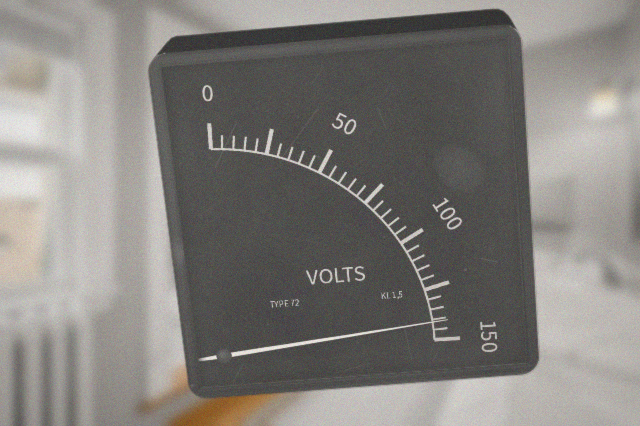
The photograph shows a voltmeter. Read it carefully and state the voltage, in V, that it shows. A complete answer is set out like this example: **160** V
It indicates **140** V
